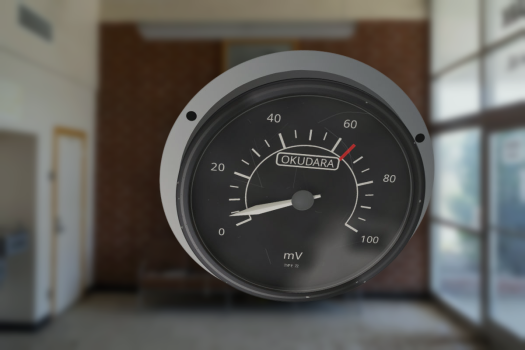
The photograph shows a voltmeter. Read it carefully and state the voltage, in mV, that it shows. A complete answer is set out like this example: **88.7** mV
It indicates **5** mV
